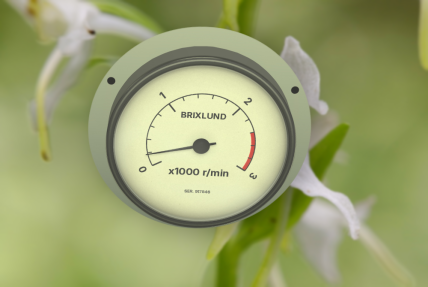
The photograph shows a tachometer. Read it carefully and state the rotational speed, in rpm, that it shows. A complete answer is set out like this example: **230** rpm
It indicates **200** rpm
